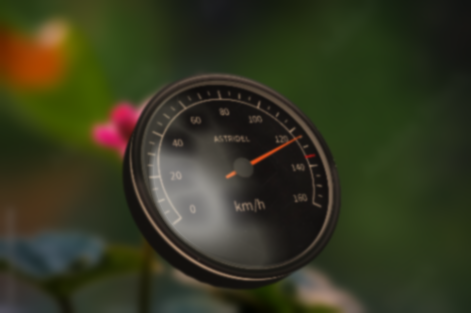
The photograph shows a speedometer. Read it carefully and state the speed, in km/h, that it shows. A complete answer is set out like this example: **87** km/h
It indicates **125** km/h
